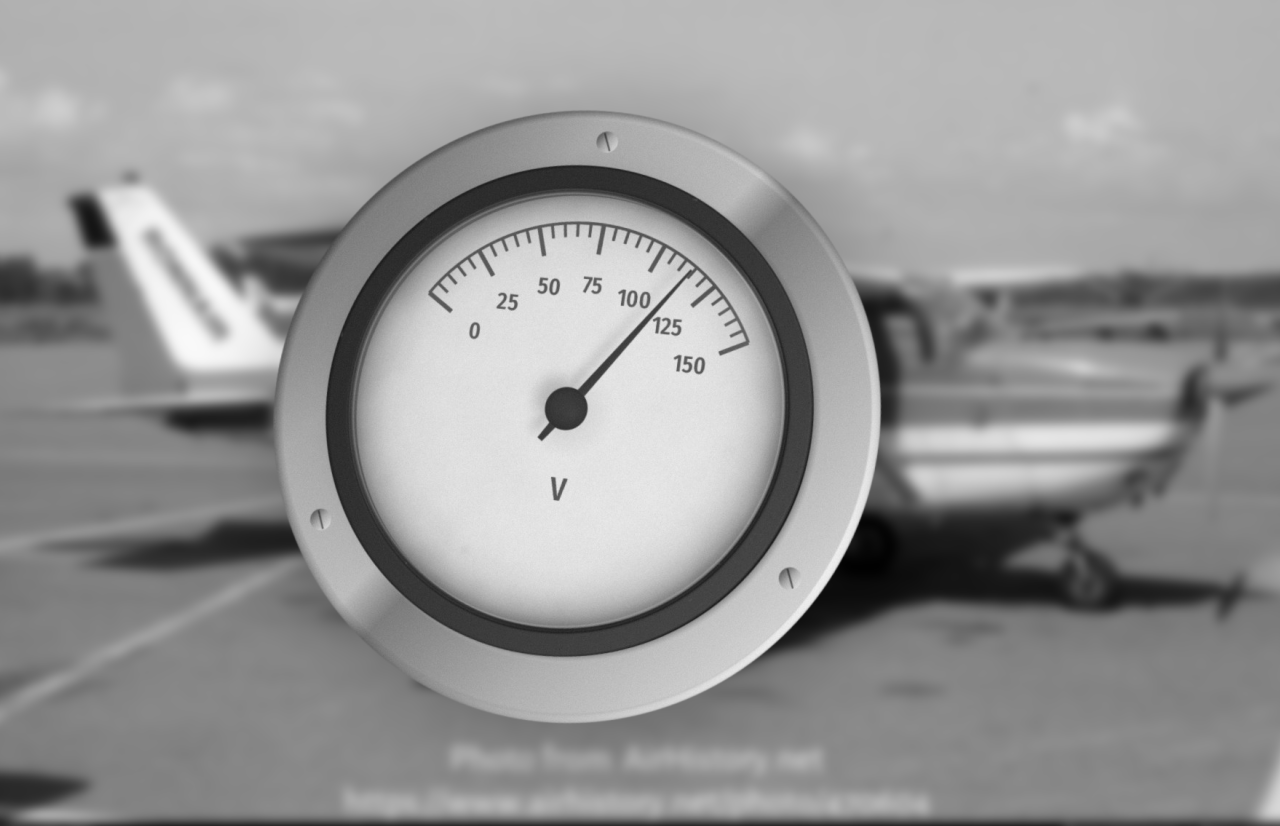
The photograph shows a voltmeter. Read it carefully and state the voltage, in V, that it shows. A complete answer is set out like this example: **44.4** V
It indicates **115** V
